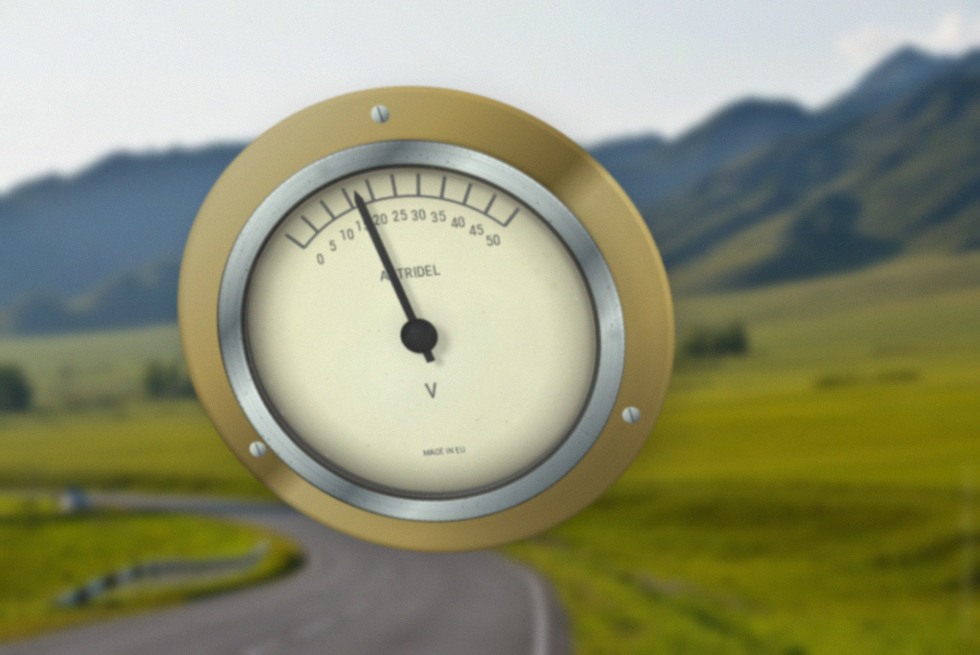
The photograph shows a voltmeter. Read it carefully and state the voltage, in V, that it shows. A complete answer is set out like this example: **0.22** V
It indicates **17.5** V
